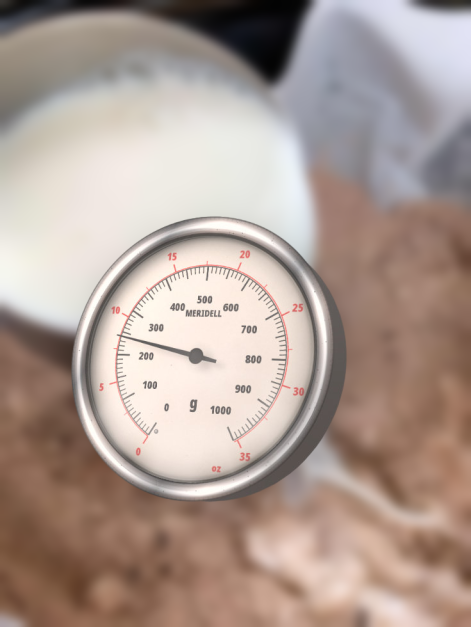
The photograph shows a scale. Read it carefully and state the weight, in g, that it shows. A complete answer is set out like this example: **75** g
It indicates **240** g
